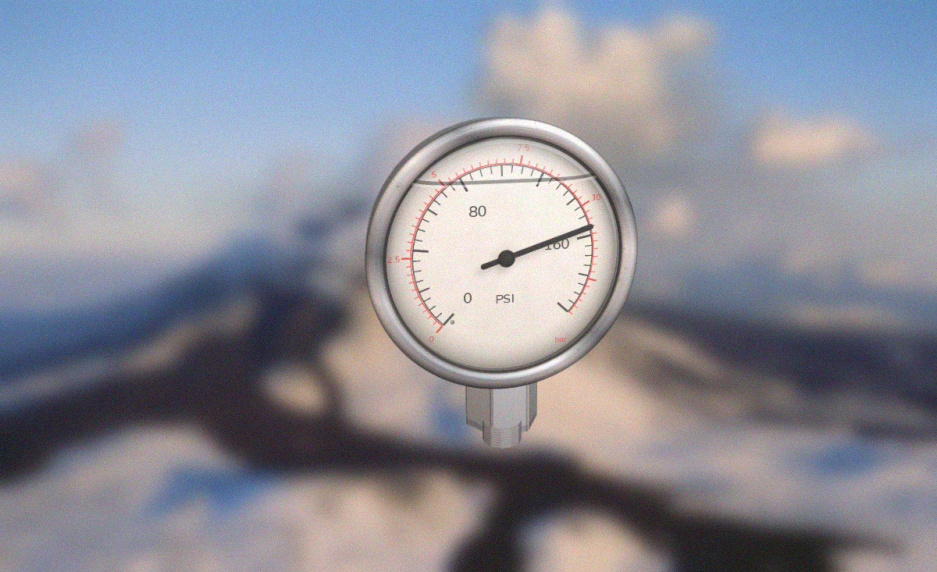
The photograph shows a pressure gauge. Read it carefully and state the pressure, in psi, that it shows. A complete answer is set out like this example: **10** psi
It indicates **155** psi
